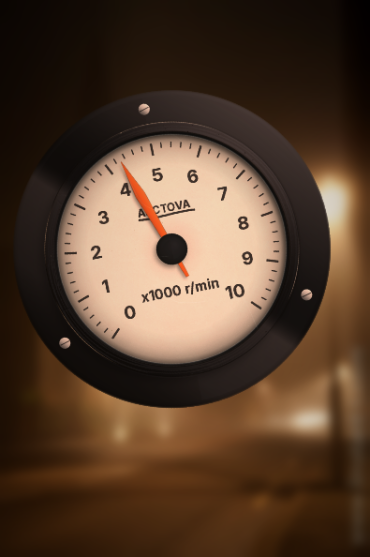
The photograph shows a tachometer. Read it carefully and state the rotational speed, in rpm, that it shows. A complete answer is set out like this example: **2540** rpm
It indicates **4300** rpm
